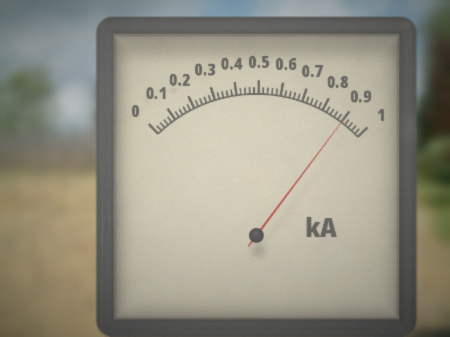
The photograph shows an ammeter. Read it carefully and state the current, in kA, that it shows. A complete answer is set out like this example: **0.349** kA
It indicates **0.9** kA
